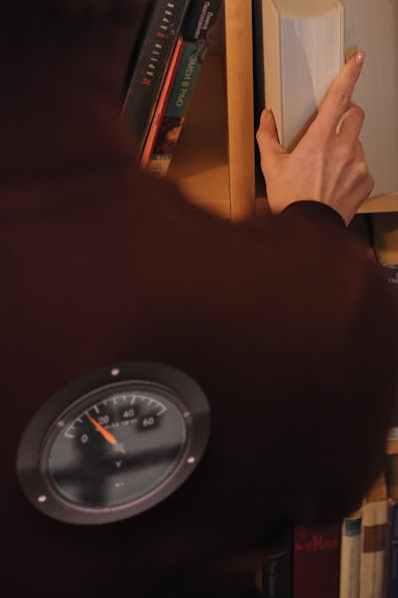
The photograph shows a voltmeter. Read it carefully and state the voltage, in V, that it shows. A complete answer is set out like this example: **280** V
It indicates **15** V
